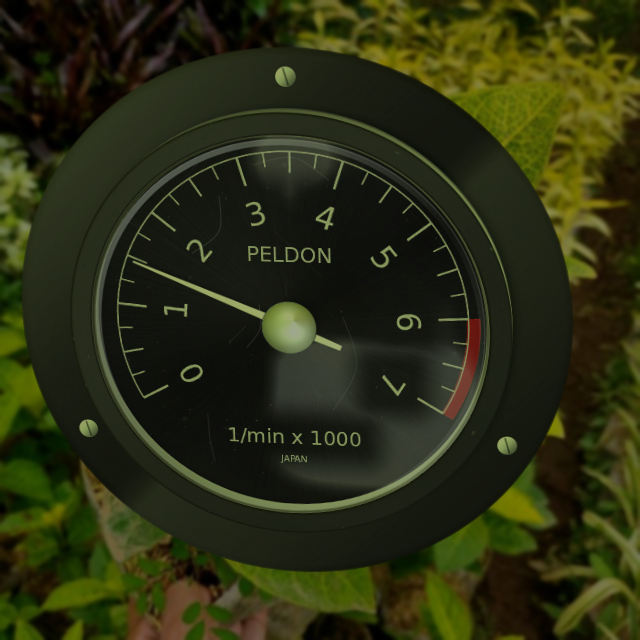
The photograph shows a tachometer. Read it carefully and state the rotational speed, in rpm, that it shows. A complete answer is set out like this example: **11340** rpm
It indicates **1500** rpm
